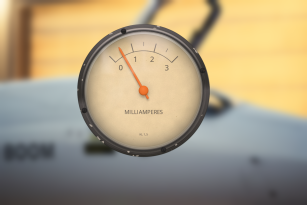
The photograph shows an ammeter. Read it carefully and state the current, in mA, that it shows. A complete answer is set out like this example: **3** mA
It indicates **0.5** mA
